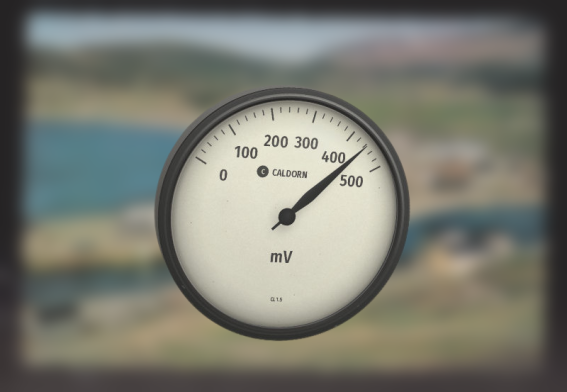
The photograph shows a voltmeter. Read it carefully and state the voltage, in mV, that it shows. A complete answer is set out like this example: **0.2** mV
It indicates **440** mV
